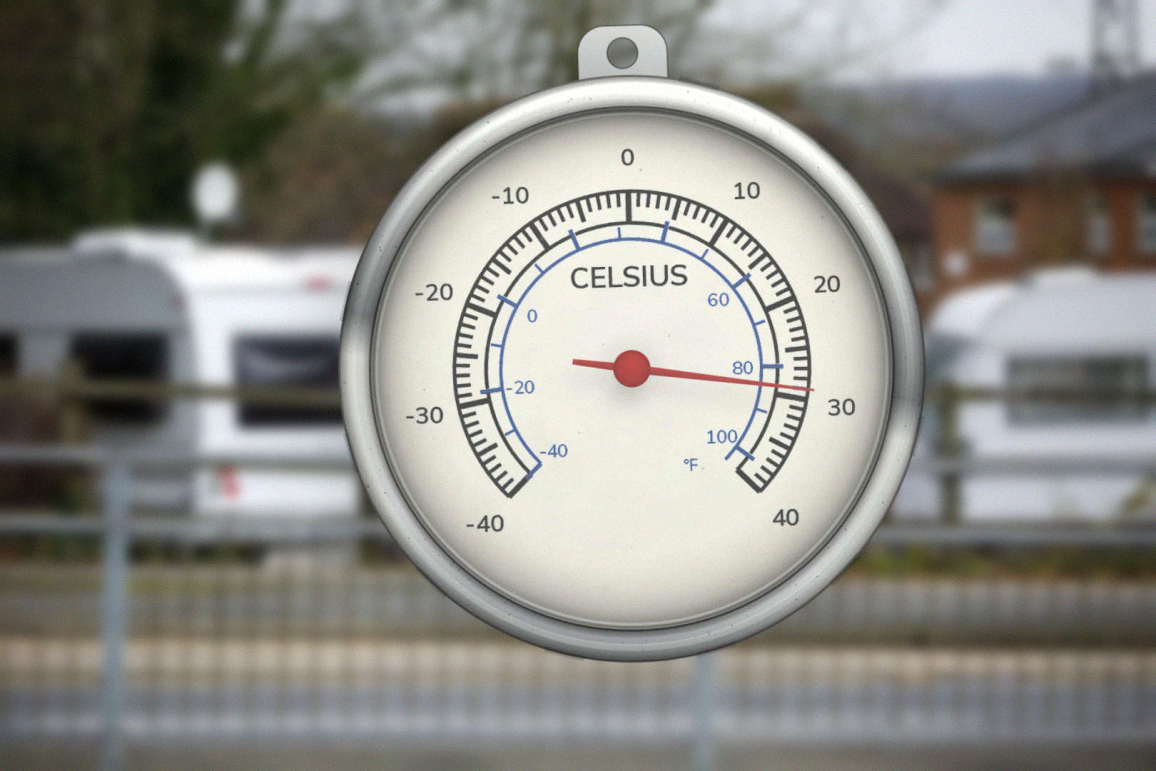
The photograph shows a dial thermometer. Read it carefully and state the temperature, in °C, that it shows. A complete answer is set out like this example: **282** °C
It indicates **29** °C
